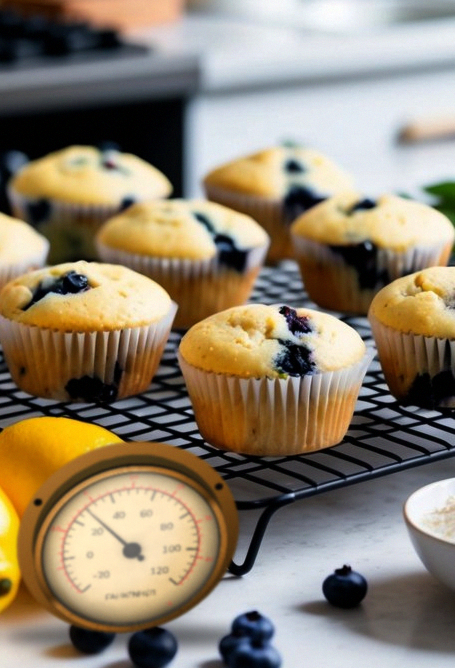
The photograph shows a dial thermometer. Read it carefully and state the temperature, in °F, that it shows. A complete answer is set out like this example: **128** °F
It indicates **28** °F
